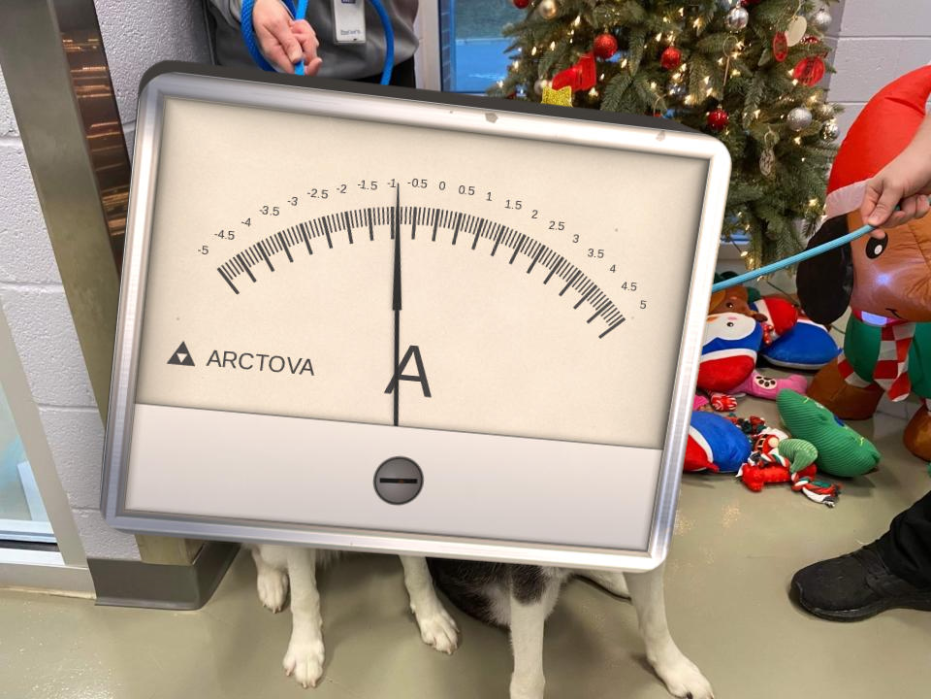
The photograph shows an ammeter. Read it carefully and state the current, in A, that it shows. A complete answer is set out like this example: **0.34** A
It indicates **-0.9** A
